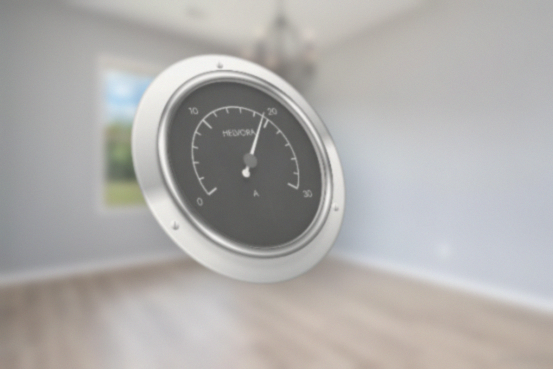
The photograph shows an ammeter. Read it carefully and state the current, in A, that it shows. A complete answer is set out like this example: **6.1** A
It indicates **19** A
